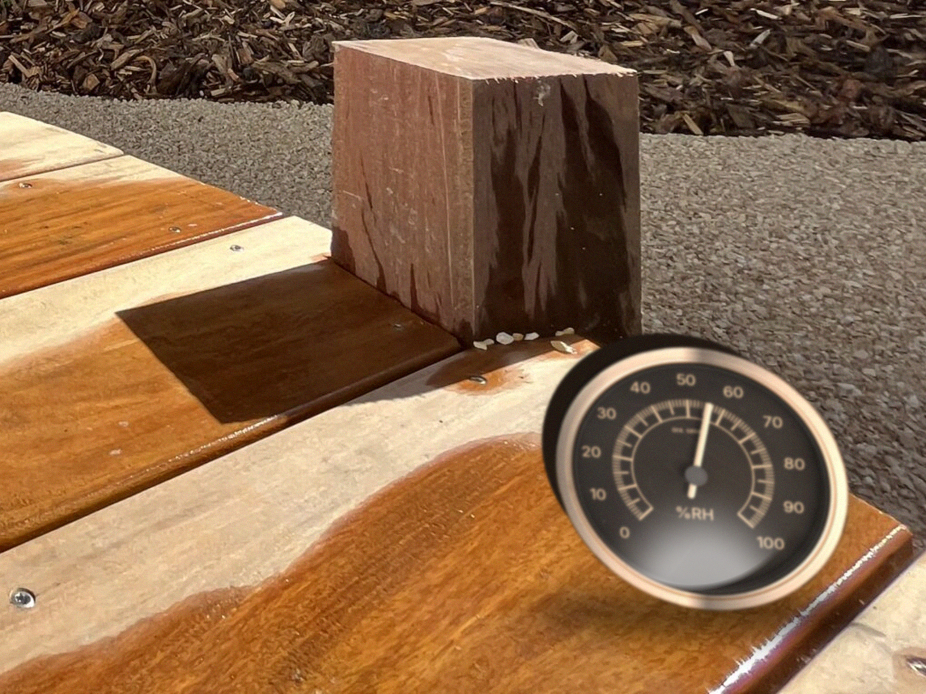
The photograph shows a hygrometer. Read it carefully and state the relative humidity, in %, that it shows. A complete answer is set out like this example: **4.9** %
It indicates **55** %
